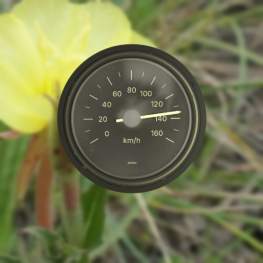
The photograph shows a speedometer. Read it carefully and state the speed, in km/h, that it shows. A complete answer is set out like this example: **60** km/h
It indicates **135** km/h
